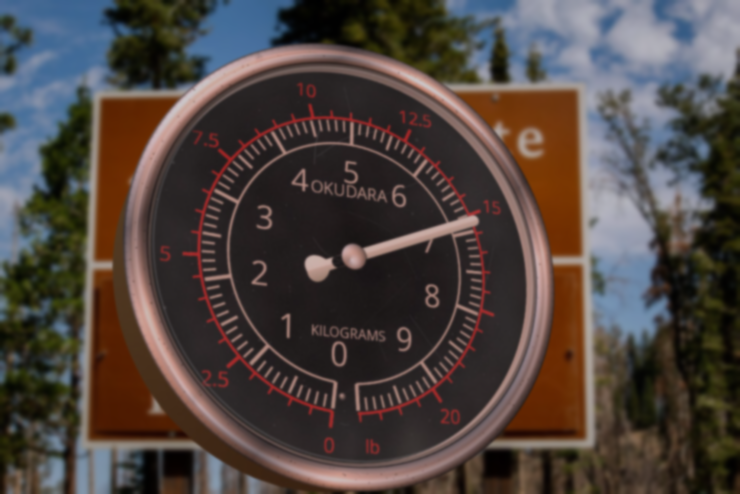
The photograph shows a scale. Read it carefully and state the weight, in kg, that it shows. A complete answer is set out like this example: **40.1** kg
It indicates **6.9** kg
